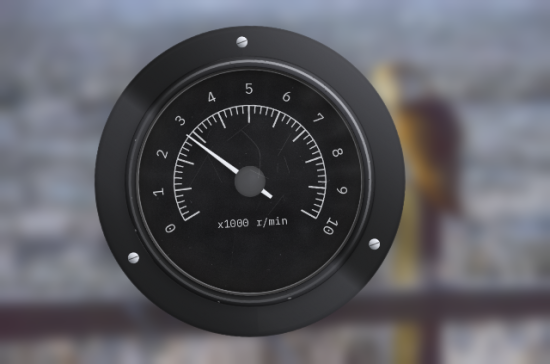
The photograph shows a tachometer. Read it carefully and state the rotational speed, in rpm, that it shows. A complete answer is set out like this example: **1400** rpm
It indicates **2800** rpm
